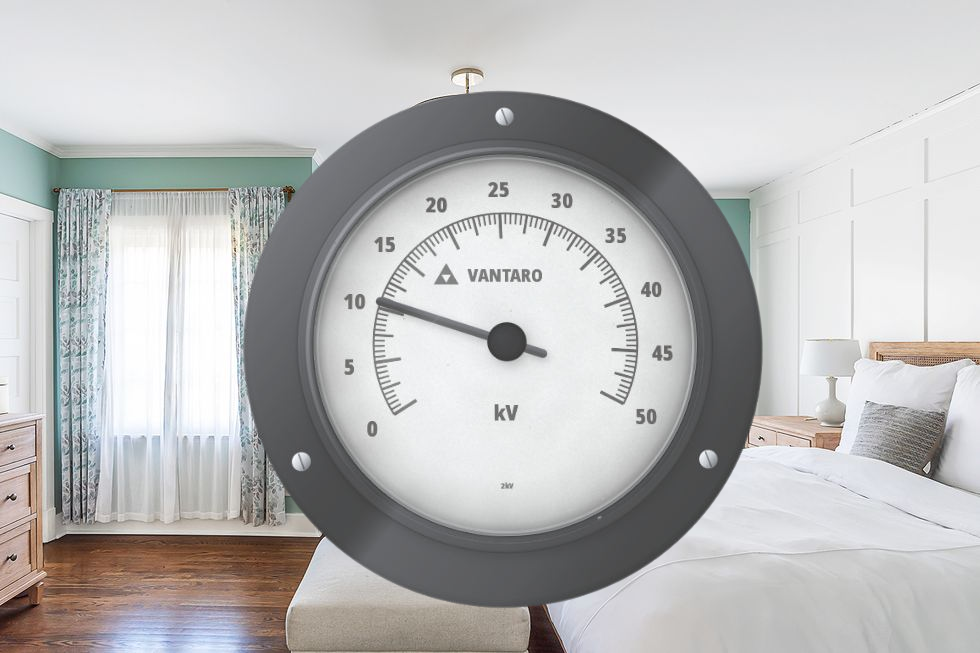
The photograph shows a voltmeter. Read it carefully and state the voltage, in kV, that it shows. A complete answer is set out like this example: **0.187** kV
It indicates **10.5** kV
